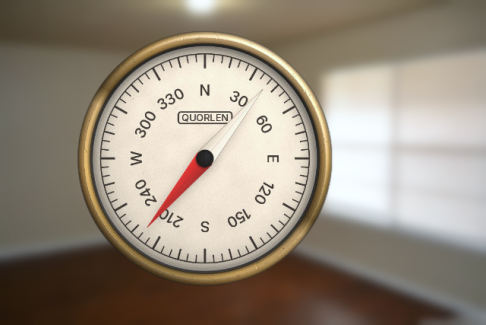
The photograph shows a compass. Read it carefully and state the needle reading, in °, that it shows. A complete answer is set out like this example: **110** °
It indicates **220** °
